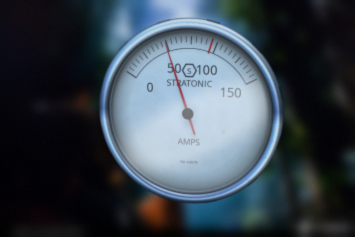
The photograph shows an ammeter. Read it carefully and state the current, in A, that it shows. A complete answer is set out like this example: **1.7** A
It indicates **50** A
